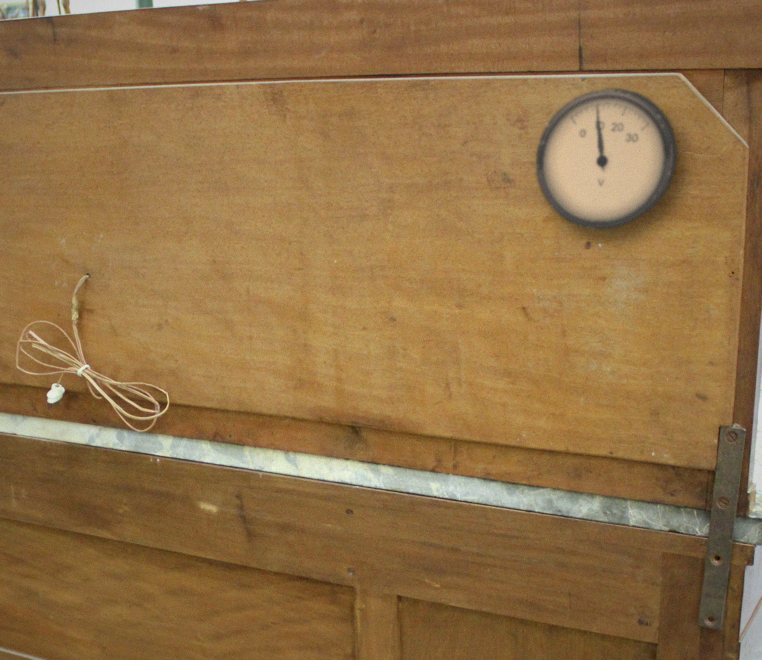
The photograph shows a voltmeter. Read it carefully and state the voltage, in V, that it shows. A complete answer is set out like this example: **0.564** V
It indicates **10** V
